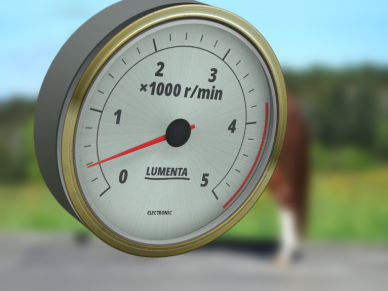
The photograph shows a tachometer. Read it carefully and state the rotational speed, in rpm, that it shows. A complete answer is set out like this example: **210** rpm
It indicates **400** rpm
